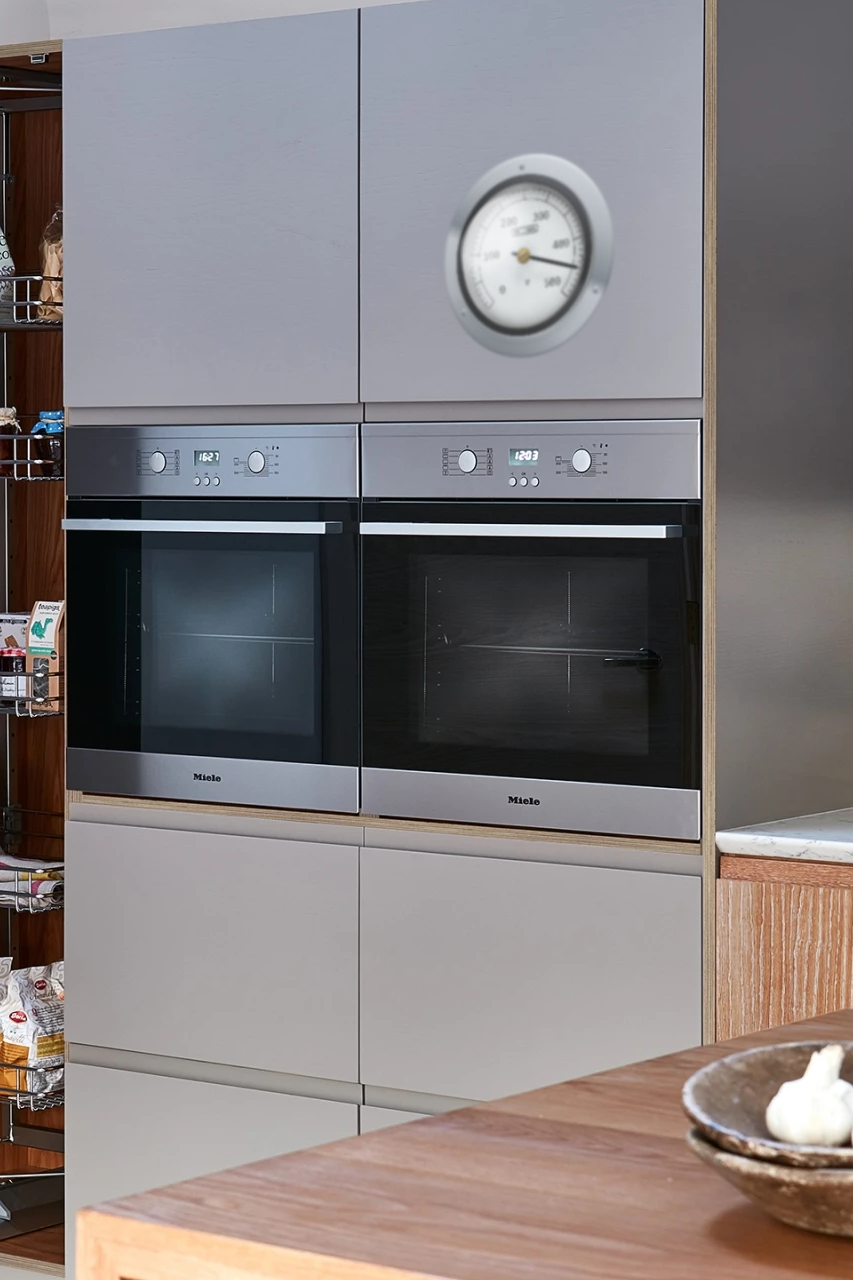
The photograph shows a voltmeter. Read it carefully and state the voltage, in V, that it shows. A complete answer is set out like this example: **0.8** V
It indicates **450** V
